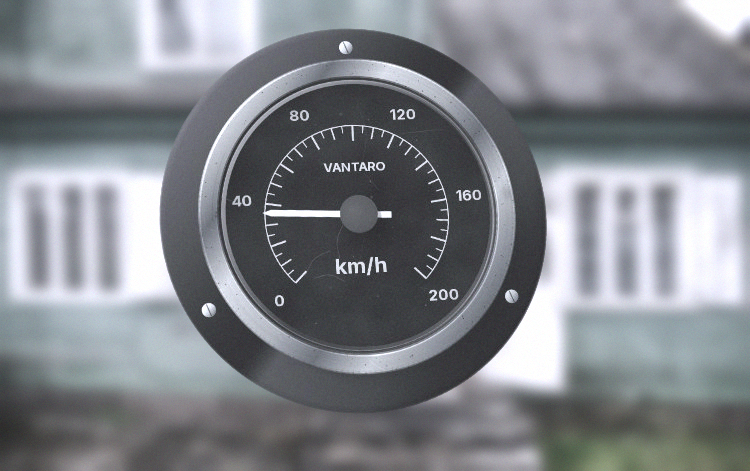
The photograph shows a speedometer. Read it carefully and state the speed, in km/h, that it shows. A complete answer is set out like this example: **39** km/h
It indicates **35** km/h
